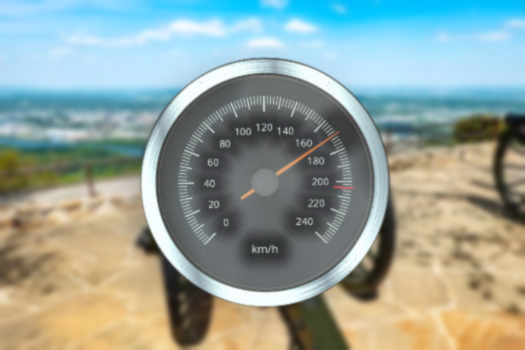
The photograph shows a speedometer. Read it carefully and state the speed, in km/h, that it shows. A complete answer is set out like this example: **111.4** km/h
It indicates **170** km/h
